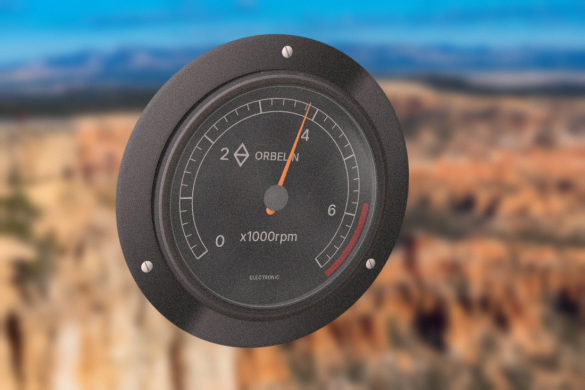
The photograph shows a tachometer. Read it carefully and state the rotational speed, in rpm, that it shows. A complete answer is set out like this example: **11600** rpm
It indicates **3800** rpm
